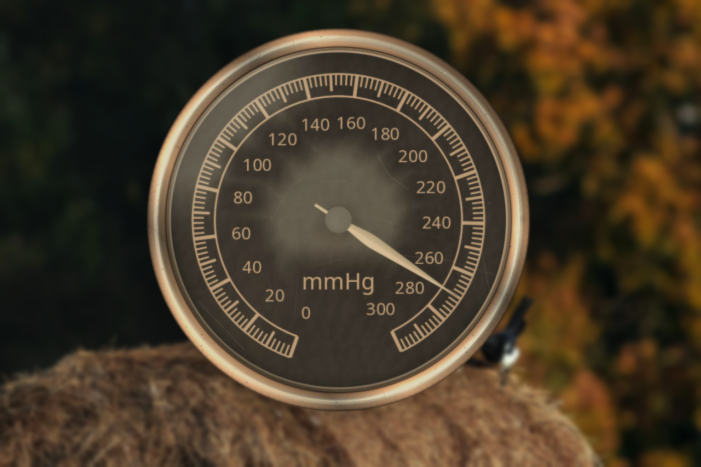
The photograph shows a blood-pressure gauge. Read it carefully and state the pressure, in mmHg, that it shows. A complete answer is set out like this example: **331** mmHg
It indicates **270** mmHg
